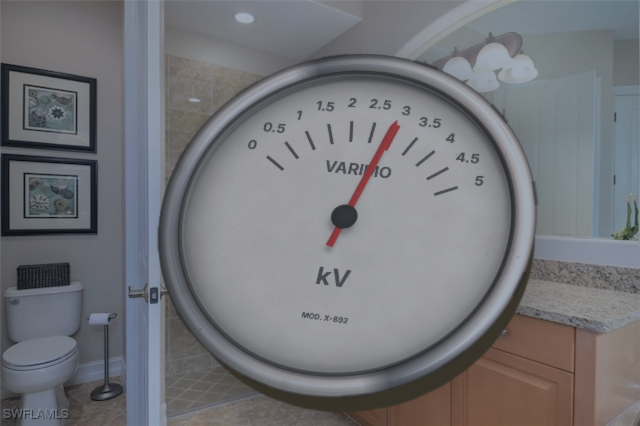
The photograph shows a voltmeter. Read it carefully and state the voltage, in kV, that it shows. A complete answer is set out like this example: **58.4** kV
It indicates **3** kV
